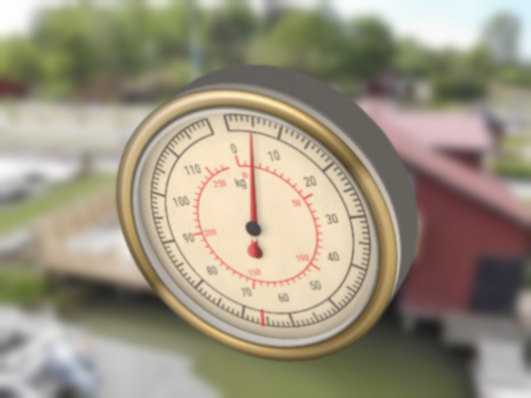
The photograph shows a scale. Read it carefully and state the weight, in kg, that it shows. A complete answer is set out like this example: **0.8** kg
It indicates **5** kg
